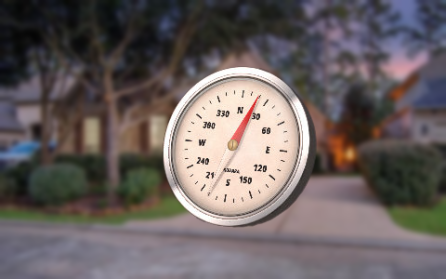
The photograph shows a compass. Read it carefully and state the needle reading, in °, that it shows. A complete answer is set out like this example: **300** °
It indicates **20** °
